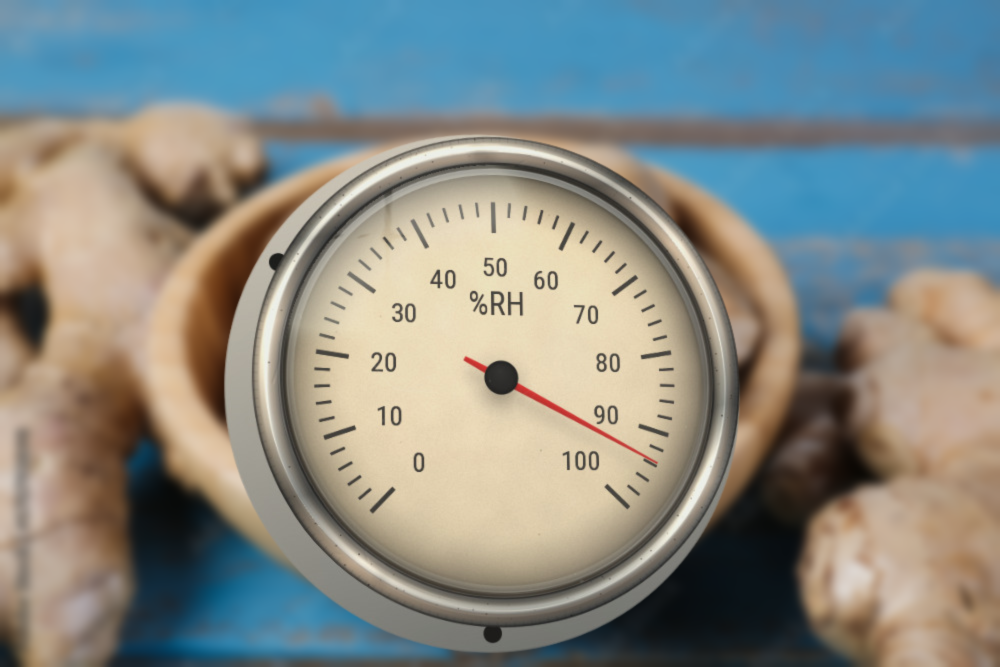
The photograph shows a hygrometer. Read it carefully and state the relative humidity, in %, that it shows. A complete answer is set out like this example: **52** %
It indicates **94** %
